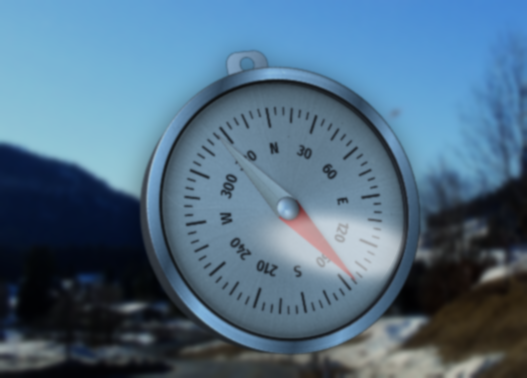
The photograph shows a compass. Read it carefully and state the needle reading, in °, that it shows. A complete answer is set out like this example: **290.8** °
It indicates **145** °
